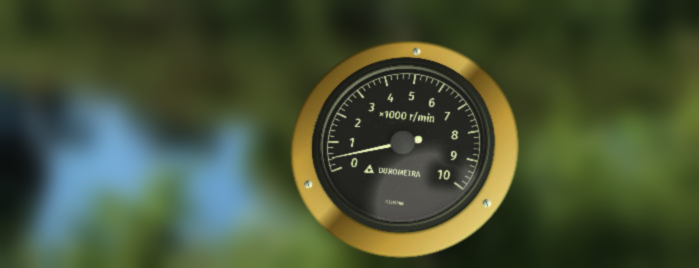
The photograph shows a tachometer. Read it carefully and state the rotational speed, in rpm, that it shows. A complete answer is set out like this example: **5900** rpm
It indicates **400** rpm
